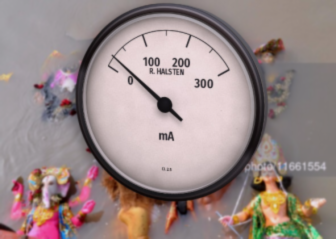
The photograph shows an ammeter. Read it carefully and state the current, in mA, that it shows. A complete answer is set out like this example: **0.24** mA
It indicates **25** mA
